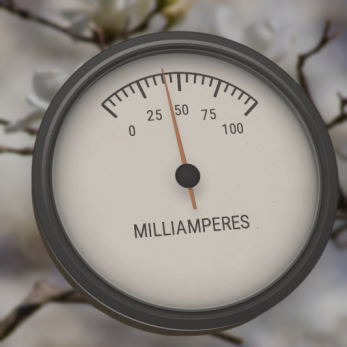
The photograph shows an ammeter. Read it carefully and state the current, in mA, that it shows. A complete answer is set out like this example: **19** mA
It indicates **40** mA
